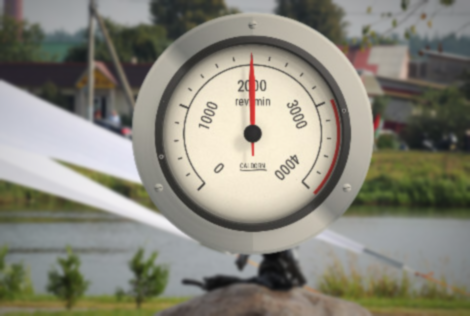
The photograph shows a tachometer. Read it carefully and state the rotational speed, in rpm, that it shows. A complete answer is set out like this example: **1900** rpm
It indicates **2000** rpm
